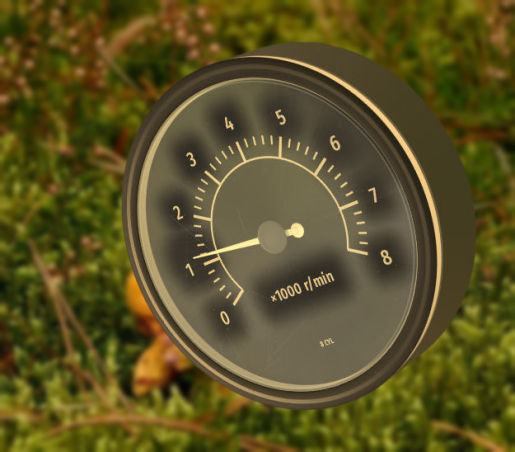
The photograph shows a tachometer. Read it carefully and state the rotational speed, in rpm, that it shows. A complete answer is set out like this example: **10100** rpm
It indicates **1200** rpm
